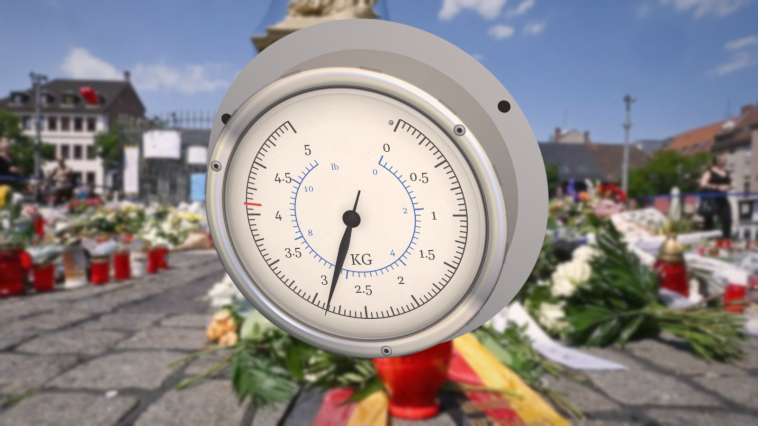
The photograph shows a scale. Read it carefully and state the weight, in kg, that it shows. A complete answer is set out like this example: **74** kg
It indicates **2.85** kg
